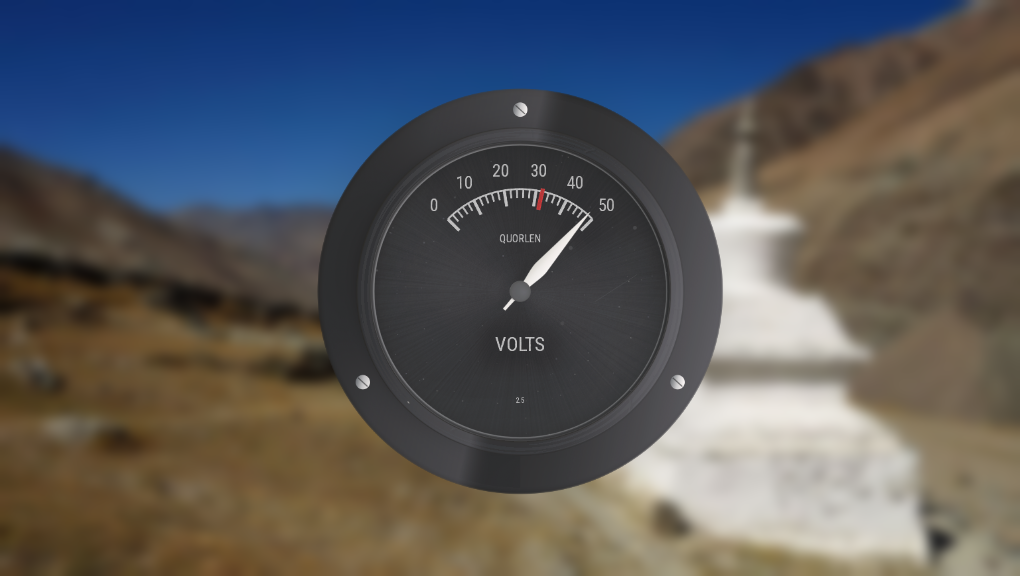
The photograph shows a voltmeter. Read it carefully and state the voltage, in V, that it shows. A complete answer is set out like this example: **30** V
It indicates **48** V
